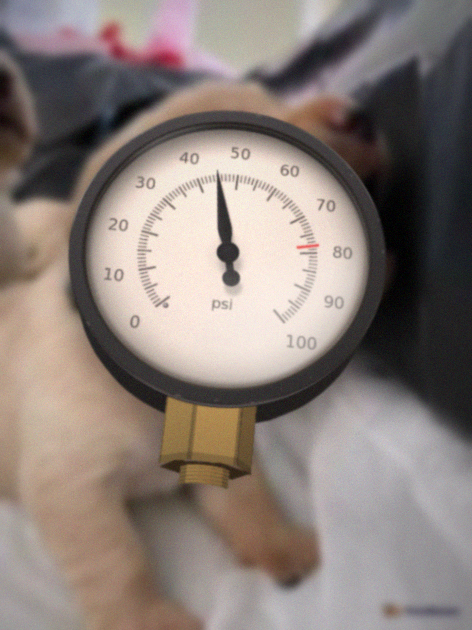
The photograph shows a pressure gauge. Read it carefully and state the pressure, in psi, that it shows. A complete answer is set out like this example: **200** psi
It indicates **45** psi
